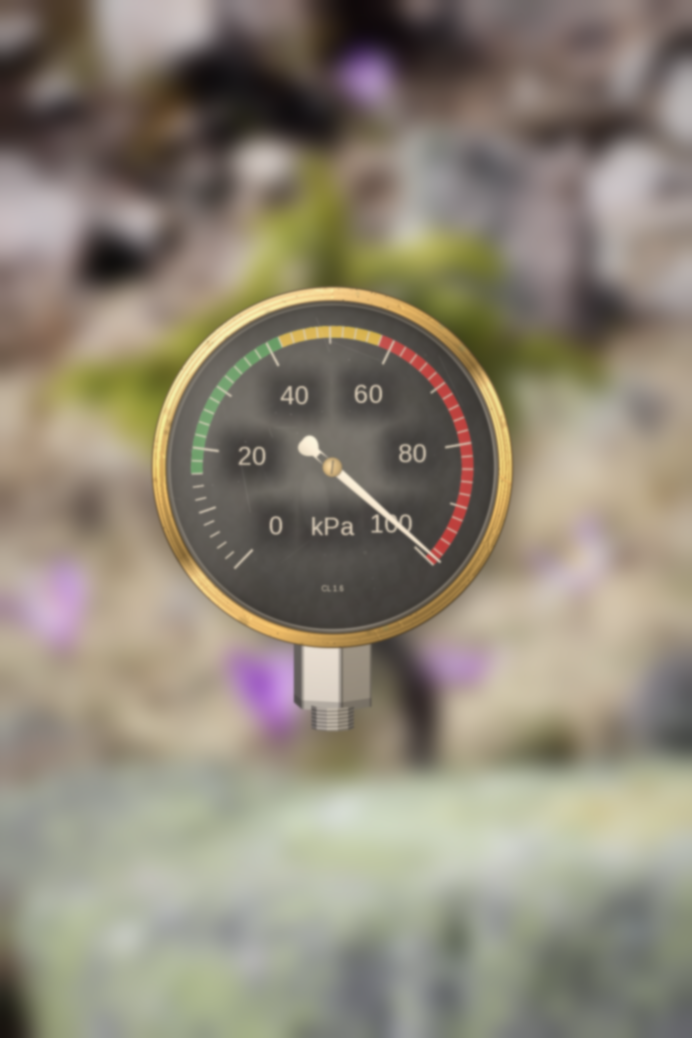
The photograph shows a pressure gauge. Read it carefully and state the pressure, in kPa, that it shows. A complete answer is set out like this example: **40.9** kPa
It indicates **99** kPa
